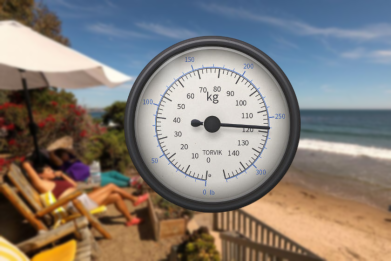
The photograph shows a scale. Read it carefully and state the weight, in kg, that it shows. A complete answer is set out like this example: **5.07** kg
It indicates **118** kg
